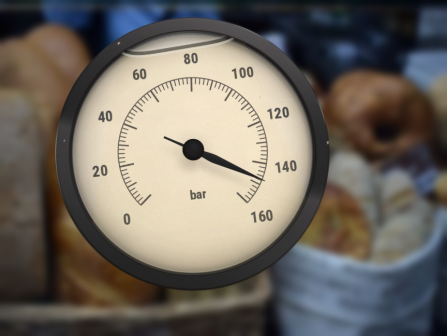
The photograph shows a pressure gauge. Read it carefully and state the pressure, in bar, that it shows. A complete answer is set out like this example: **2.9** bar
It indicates **148** bar
